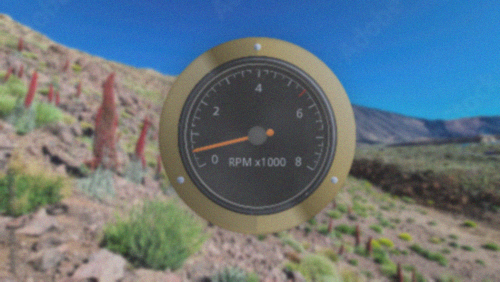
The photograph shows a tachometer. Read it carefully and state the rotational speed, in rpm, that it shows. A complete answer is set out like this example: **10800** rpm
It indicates **500** rpm
